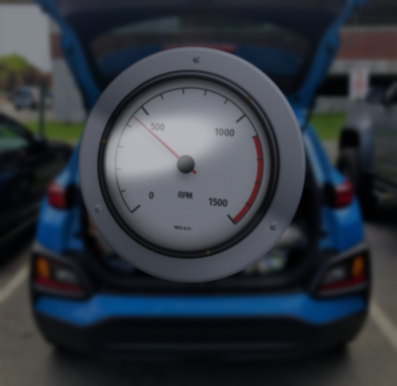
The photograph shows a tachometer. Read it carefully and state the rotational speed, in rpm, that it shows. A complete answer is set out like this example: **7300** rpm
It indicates **450** rpm
